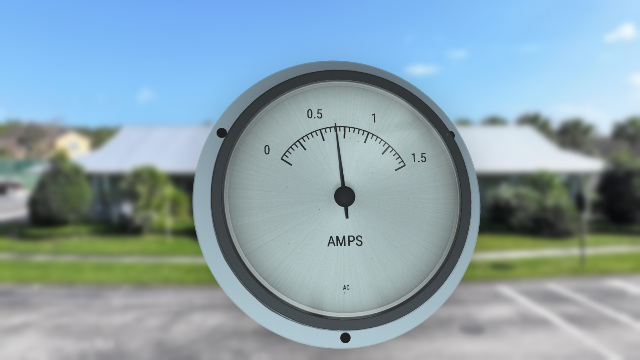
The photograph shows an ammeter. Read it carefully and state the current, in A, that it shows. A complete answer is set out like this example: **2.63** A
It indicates **0.65** A
